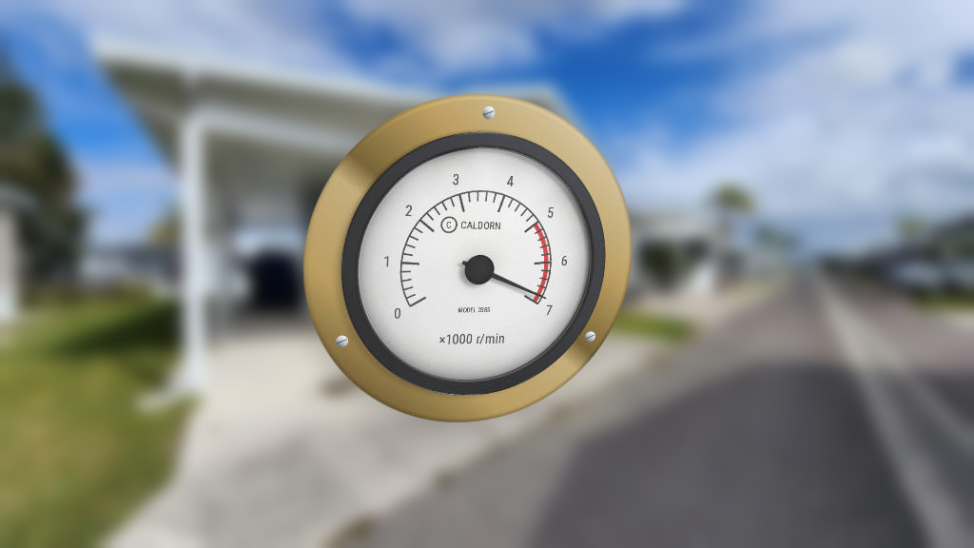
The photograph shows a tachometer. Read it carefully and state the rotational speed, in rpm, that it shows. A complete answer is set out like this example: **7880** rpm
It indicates **6800** rpm
